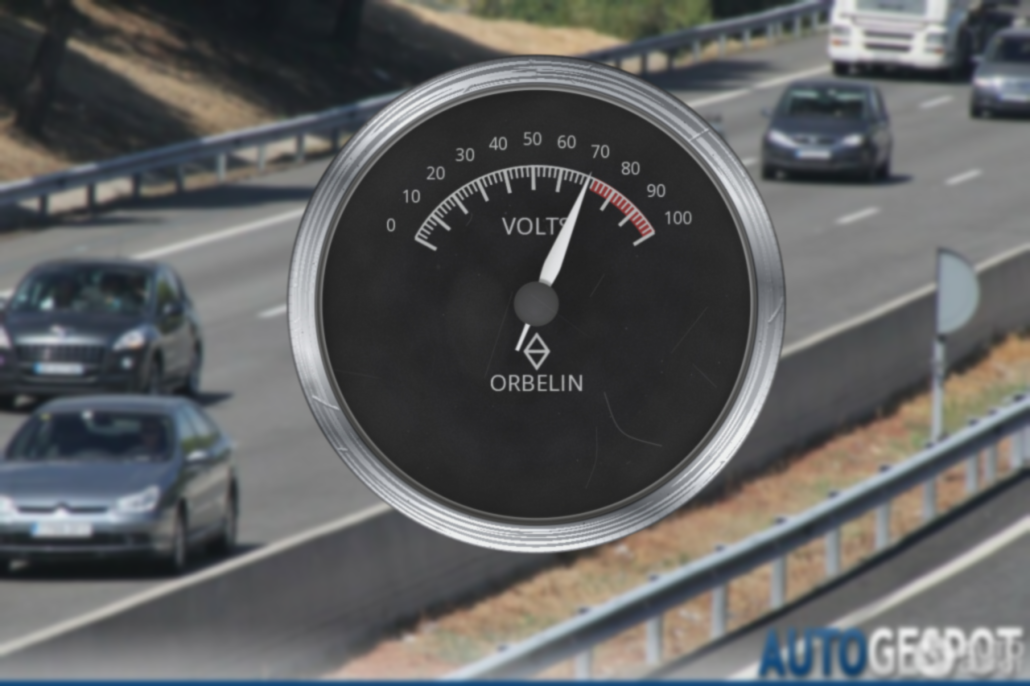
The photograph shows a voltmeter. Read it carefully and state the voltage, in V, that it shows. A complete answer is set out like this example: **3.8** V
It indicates **70** V
